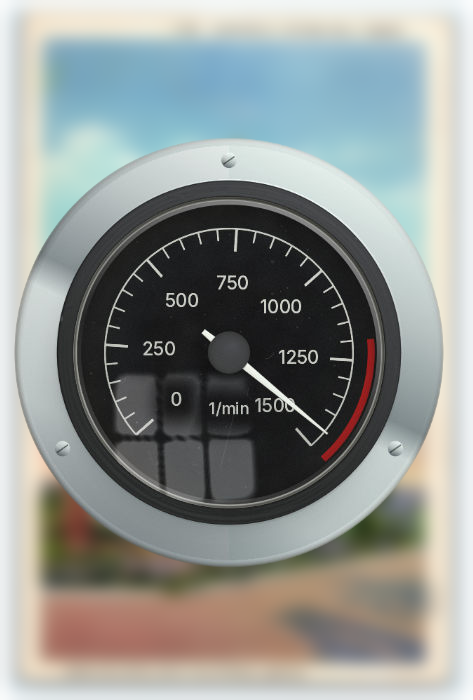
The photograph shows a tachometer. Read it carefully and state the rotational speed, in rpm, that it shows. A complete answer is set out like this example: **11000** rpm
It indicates **1450** rpm
